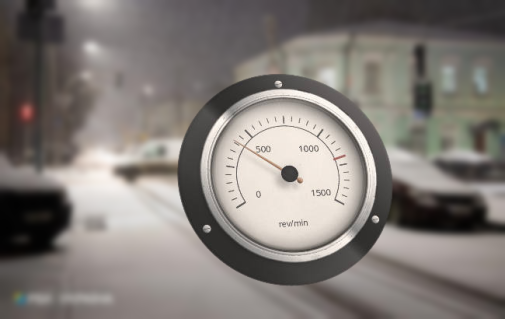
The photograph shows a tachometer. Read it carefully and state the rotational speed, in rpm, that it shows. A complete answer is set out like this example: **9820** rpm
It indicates **400** rpm
